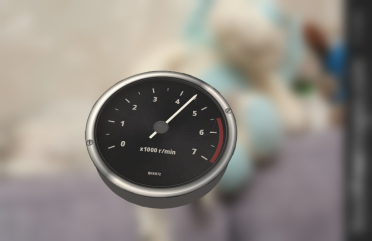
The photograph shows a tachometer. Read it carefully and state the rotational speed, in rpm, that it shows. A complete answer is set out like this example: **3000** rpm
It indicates **4500** rpm
